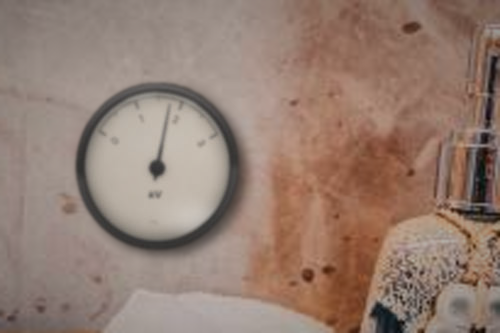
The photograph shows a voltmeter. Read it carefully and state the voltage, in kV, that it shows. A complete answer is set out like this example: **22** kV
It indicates **1.75** kV
